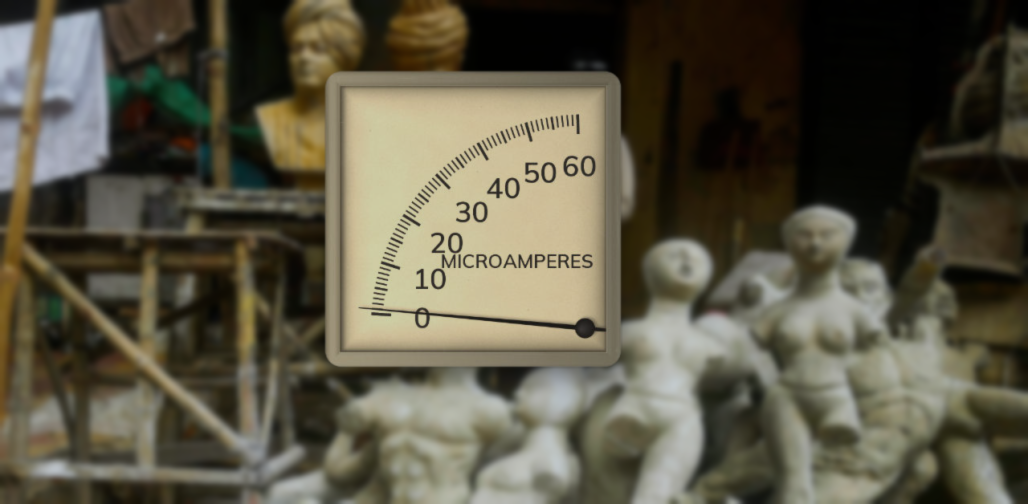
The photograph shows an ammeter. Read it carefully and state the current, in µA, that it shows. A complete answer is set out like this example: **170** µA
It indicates **1** µA
